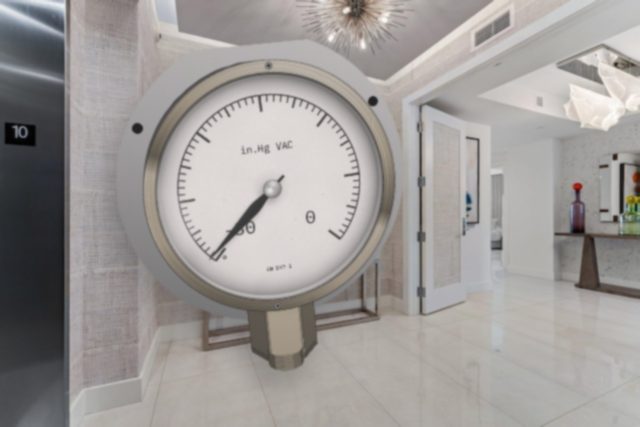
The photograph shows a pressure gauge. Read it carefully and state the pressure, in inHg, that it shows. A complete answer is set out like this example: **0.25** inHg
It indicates **-29.5** inHg
